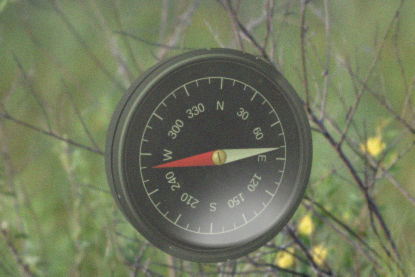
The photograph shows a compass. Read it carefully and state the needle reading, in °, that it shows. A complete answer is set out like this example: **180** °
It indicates **260** °
